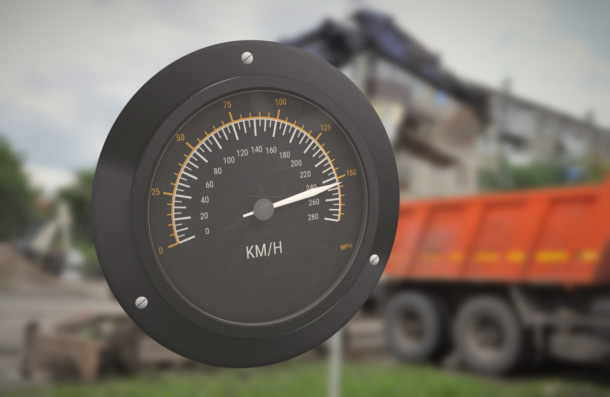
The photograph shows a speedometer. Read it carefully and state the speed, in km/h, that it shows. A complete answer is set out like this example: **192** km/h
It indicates **245** km/h
